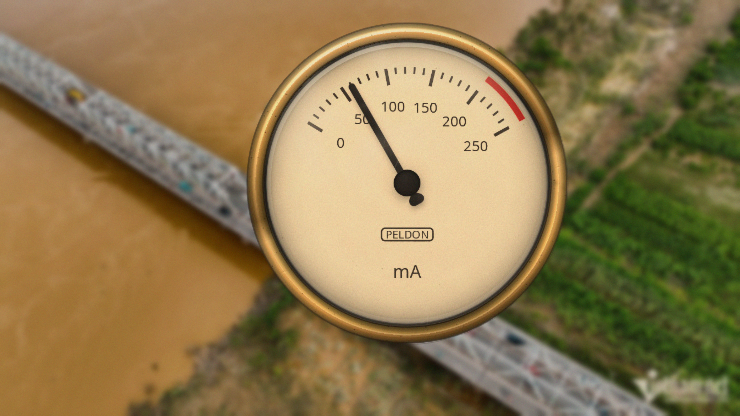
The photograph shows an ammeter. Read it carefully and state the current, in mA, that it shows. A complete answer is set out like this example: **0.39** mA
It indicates **60** mA
